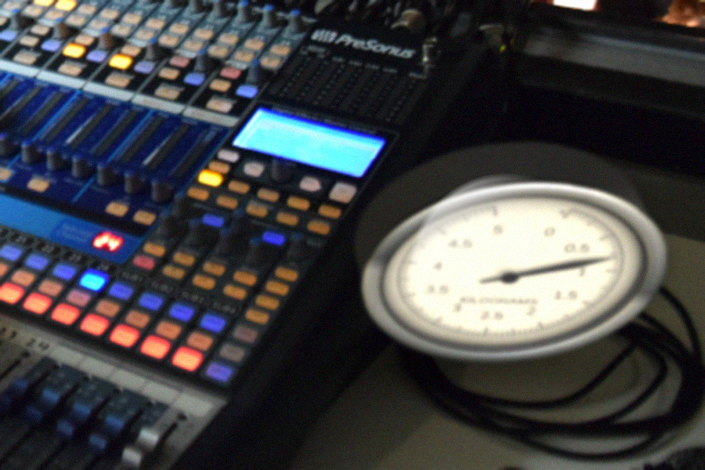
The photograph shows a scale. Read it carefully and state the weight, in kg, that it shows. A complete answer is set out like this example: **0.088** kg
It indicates **0.75** kg
